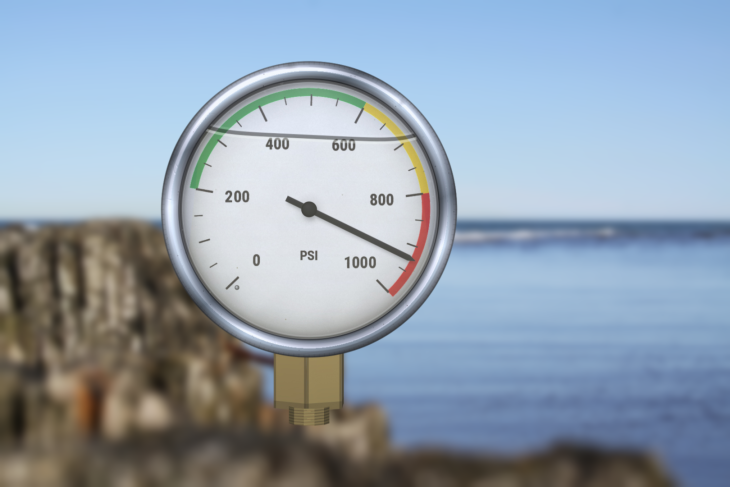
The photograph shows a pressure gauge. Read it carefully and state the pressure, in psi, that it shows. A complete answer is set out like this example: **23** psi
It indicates **925** psi
